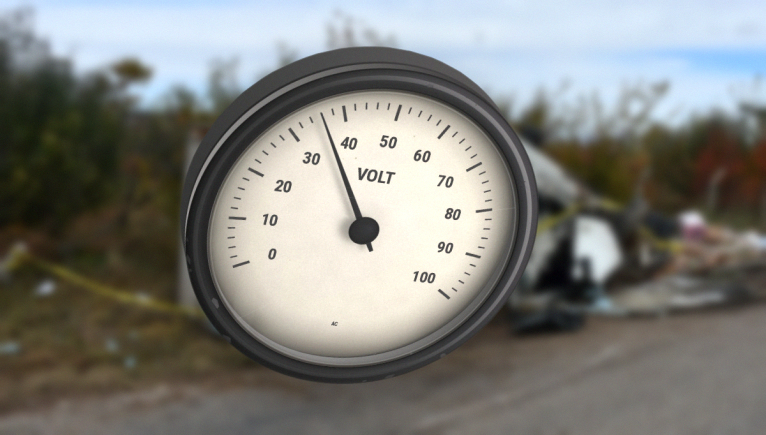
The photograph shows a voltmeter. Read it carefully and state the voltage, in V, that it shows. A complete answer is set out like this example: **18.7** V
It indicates **36** V
